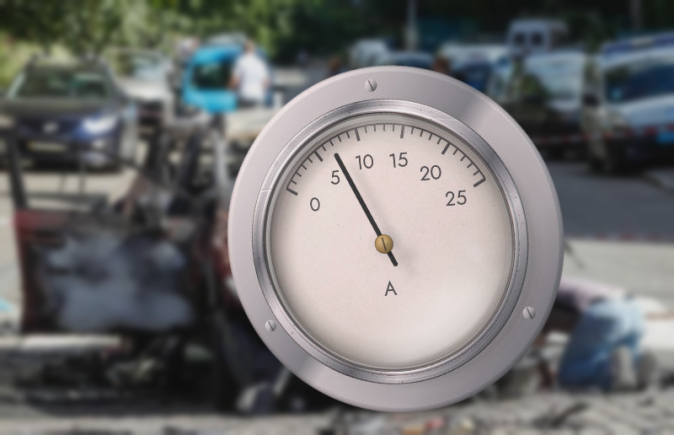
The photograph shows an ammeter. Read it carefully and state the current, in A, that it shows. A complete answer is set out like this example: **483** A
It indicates **7** A
